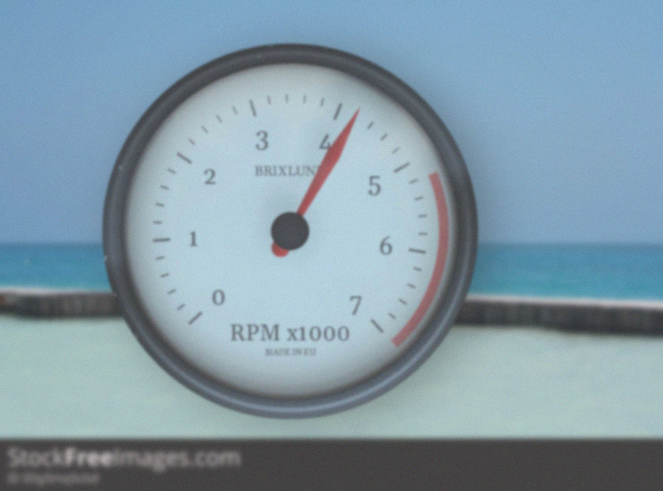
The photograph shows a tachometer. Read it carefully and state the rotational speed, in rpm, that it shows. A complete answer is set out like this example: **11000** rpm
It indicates **4200** rpm
